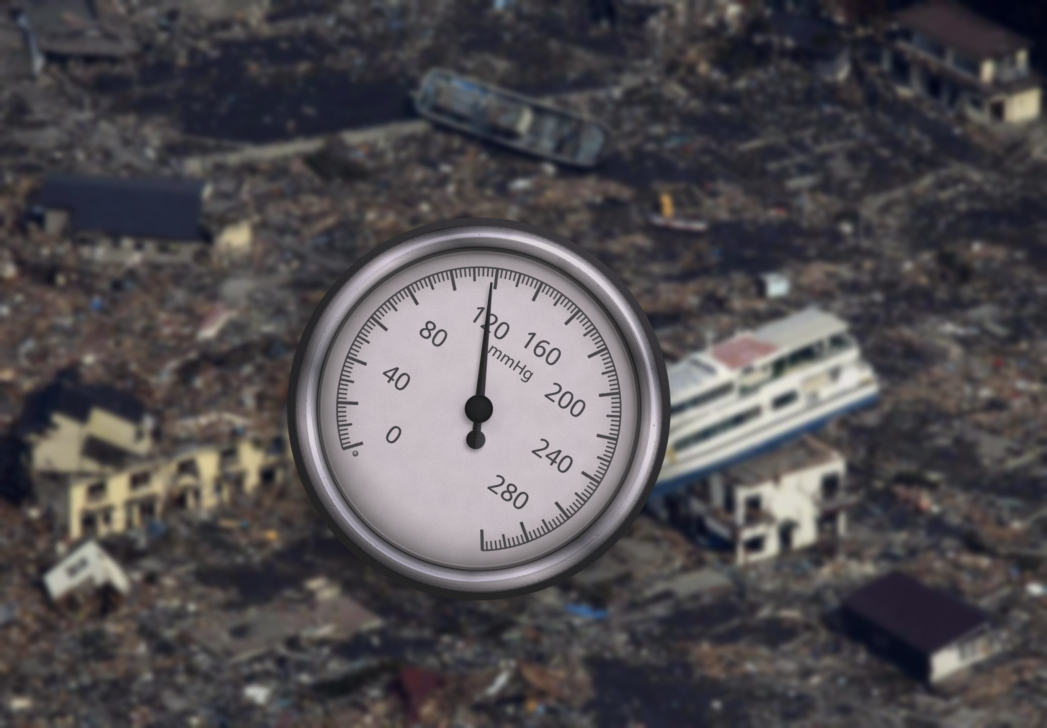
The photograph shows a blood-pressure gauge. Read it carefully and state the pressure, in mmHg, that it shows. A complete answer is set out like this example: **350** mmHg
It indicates **118** mmHg
